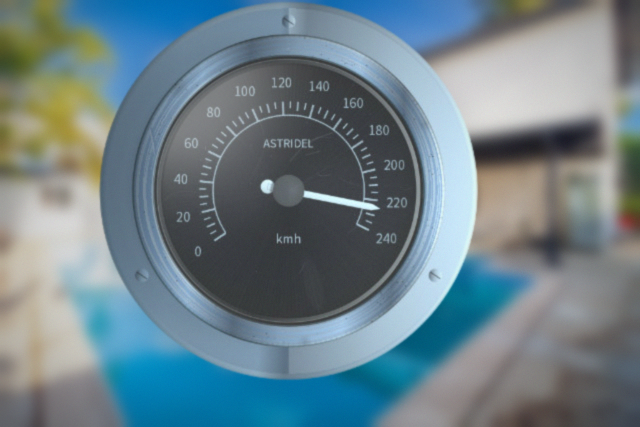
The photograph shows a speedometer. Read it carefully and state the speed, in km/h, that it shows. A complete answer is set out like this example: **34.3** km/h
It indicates **225** km/h
